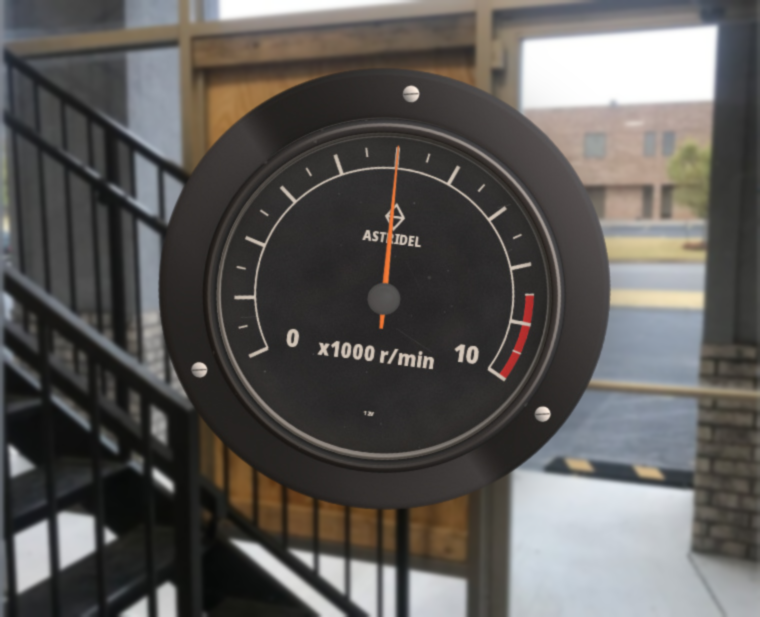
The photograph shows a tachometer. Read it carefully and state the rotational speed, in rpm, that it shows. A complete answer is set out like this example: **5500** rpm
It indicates **5000** rpm
